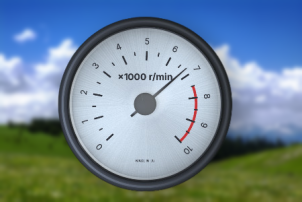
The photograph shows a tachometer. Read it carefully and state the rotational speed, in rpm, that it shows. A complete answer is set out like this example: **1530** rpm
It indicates **6750** rpm
